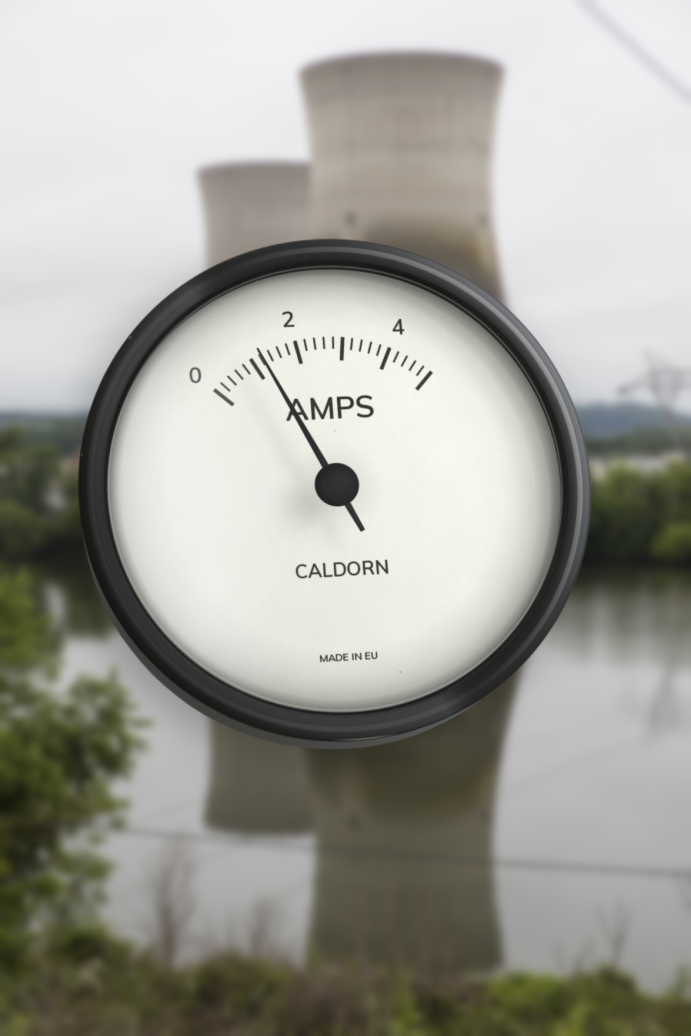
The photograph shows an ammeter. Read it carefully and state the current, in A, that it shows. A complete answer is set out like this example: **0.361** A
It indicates **1.2** A
